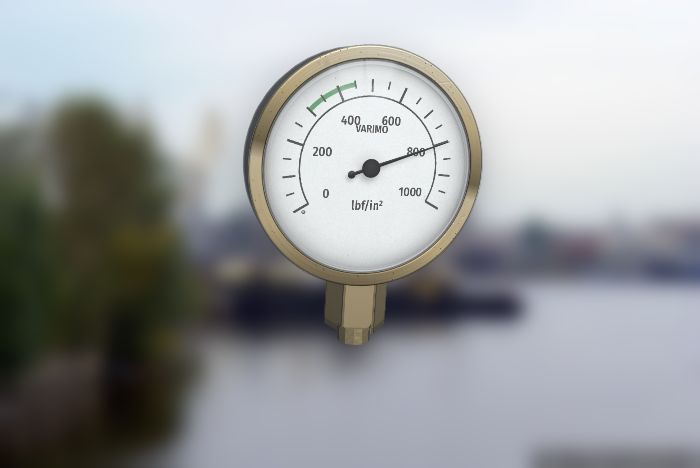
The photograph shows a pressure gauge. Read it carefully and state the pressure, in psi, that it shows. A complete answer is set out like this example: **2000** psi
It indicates **800** psi
